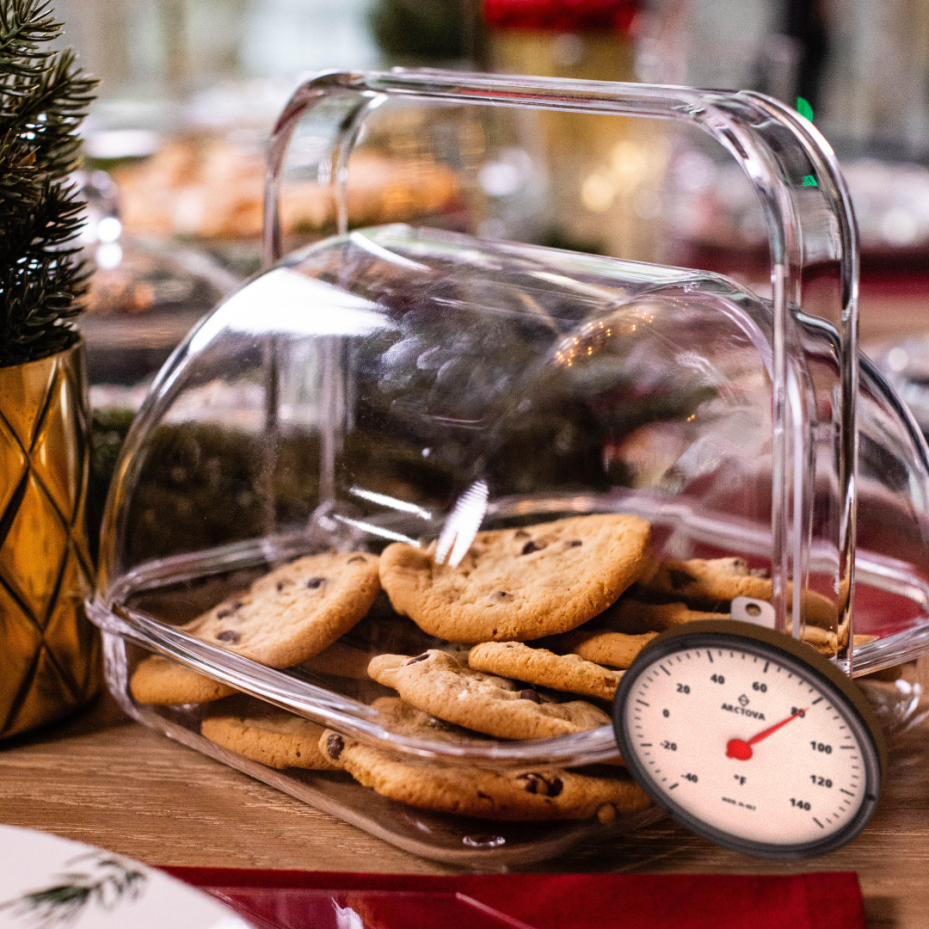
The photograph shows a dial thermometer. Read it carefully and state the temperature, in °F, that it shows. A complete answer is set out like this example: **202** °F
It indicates **80** °F
